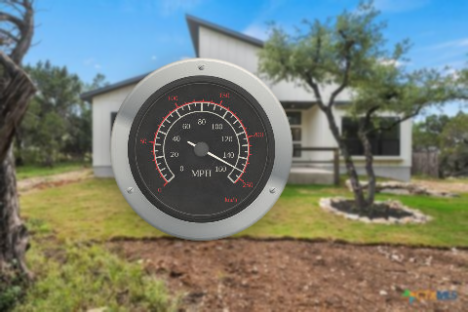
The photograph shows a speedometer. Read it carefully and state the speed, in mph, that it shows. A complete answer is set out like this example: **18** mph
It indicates **150** mph
